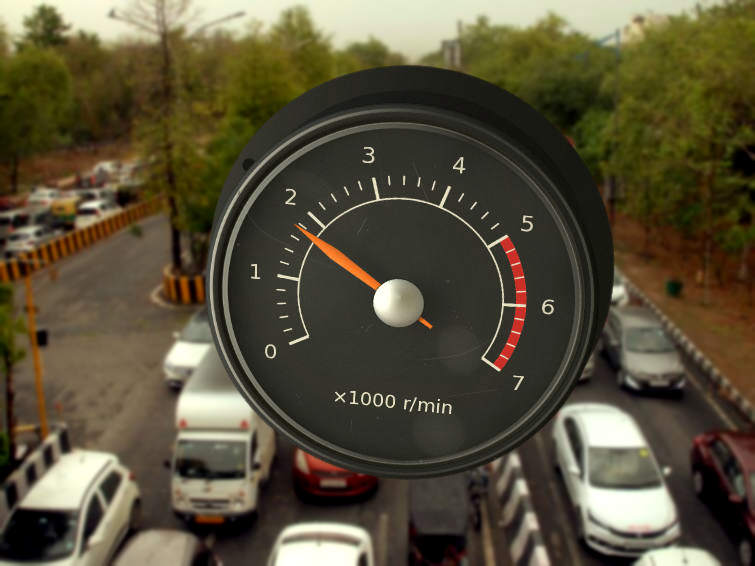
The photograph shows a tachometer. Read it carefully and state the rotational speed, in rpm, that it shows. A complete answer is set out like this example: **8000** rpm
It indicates **1800** rpm
